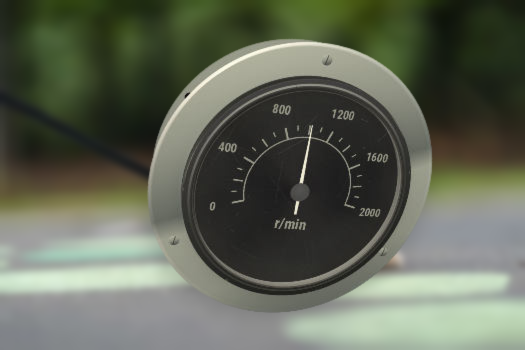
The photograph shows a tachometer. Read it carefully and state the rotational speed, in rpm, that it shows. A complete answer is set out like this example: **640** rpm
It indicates **1000** rpm
